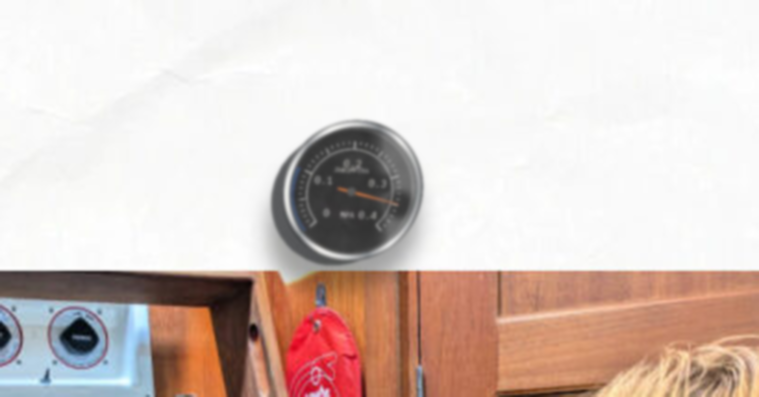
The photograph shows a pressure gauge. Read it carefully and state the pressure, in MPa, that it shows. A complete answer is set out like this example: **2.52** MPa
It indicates **0.35** MPa
